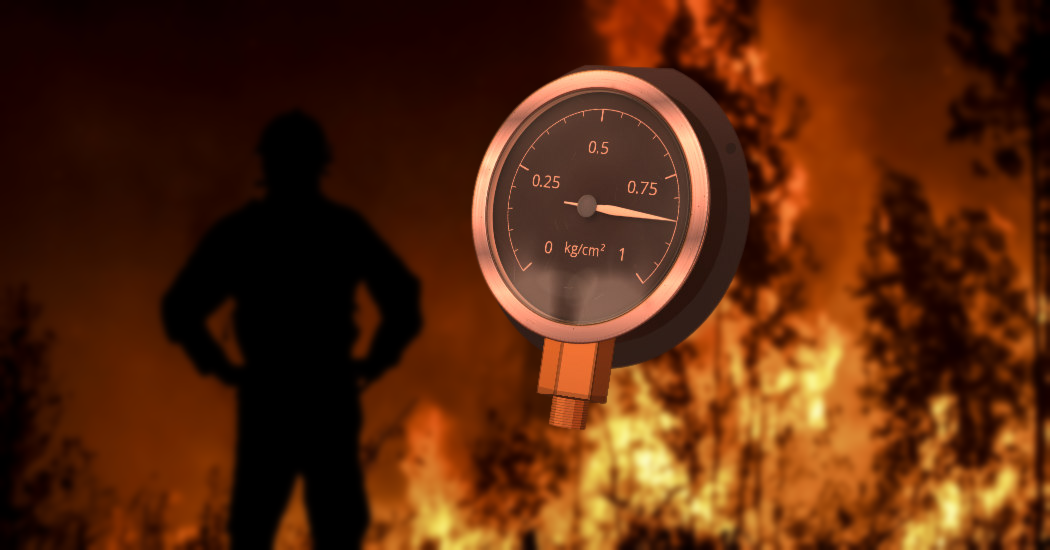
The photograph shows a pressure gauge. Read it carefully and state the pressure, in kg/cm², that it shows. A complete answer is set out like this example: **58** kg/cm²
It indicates **0.85** kg/cm²
